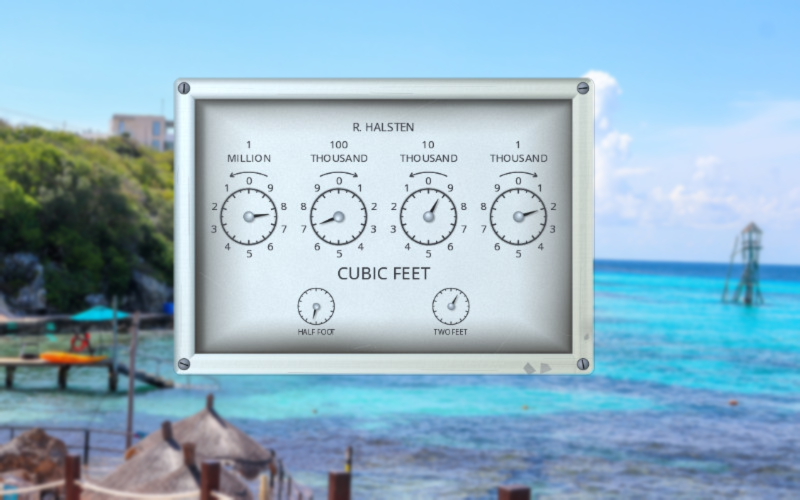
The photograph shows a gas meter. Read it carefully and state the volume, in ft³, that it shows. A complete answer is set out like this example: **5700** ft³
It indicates **769200** ft³
